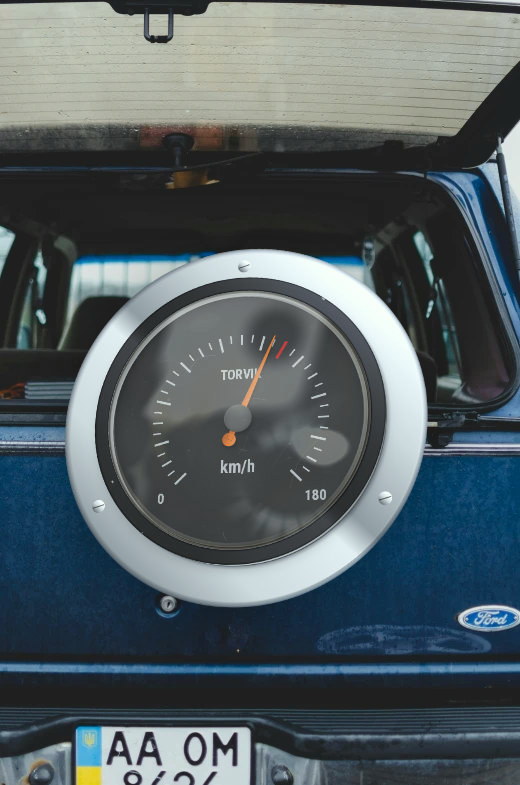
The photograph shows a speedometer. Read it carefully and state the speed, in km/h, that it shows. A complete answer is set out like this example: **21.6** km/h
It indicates **105** km/h
